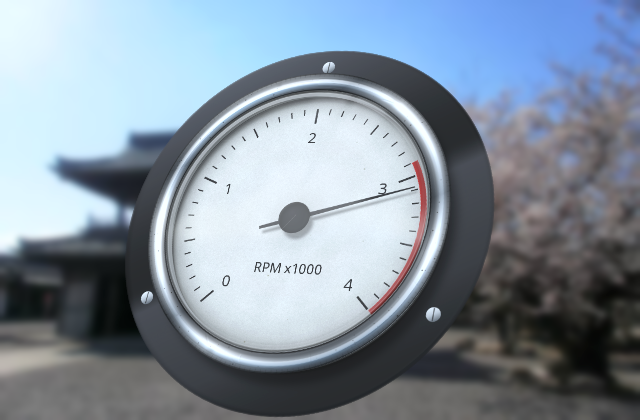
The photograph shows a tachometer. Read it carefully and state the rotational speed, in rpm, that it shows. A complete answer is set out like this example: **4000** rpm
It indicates **3100** rpm
